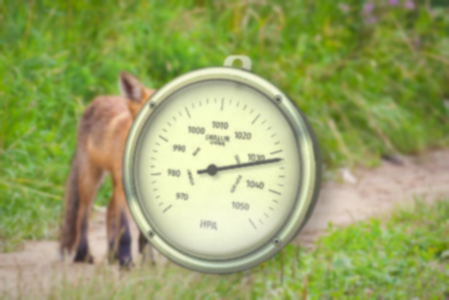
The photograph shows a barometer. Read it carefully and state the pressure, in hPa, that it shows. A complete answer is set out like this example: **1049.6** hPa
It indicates **1032** hPa
